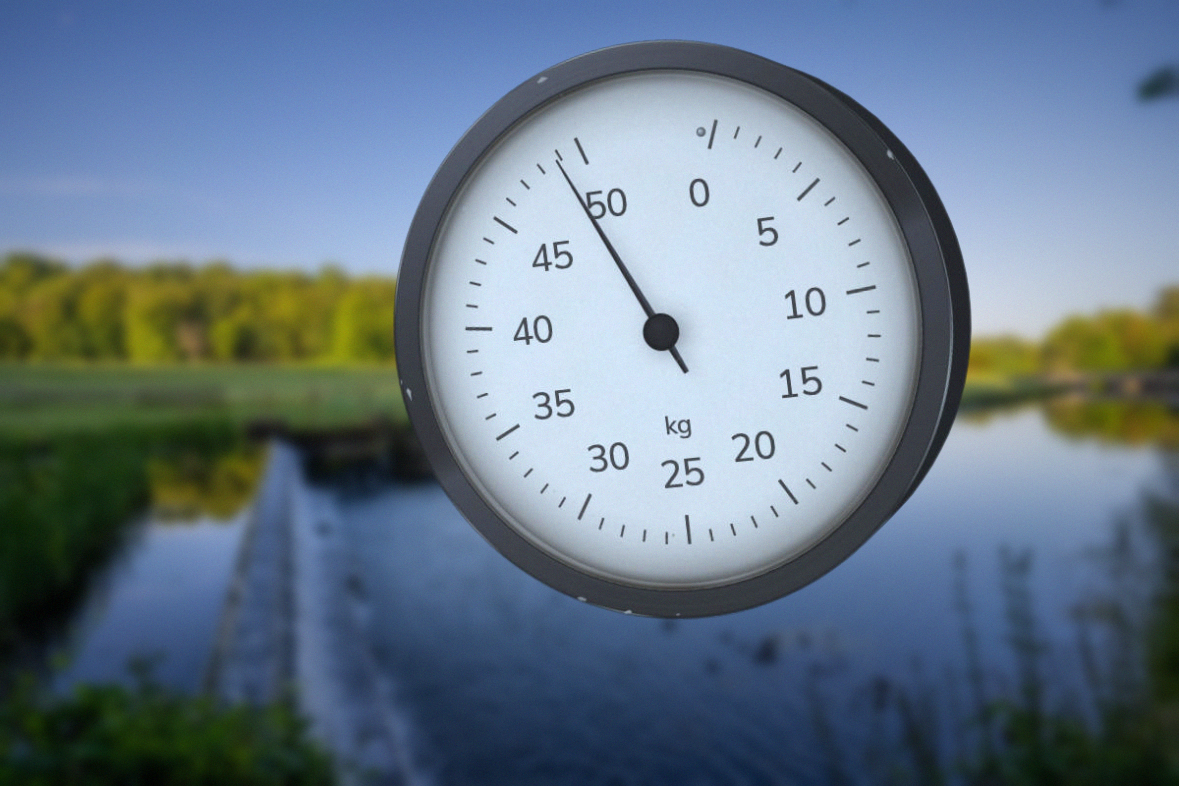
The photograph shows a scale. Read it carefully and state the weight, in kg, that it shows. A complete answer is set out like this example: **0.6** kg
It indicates **49** kg
